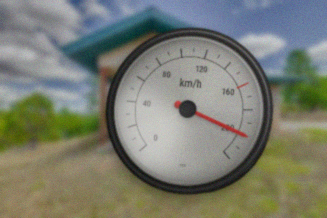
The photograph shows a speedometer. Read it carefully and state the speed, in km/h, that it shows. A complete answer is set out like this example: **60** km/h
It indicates **200** km/h
